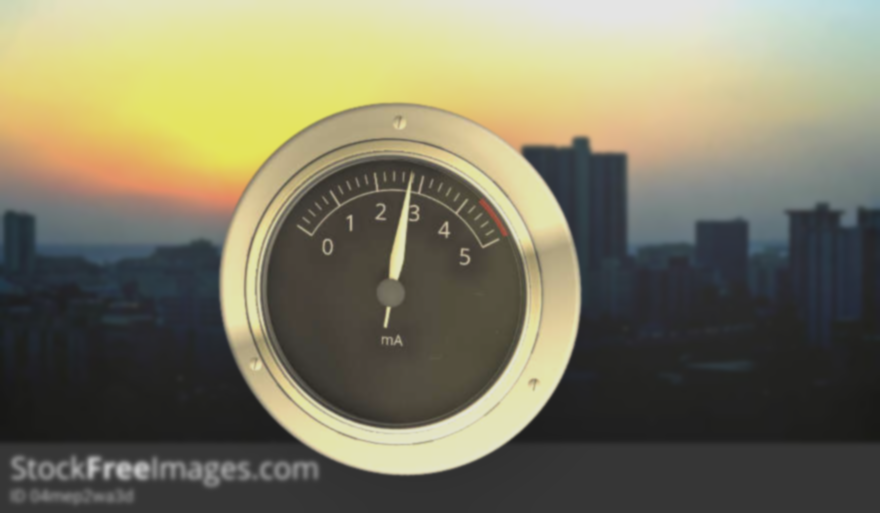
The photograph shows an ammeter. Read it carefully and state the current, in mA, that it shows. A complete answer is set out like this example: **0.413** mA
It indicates **2.8** mA
